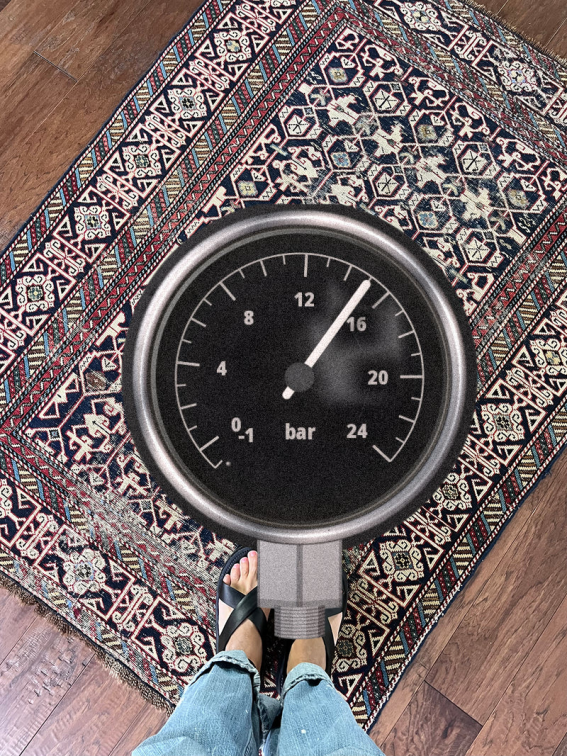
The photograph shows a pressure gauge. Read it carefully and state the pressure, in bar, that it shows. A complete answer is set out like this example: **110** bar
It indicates **15** bar
